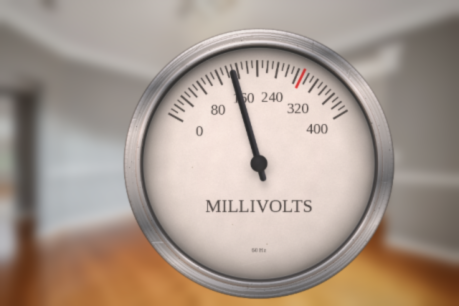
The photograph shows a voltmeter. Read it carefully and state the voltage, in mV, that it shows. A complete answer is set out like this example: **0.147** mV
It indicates **150** mV
